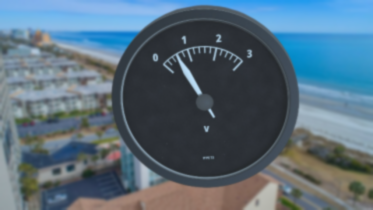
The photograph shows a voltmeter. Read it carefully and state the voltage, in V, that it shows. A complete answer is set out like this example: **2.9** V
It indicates **0.6** V
